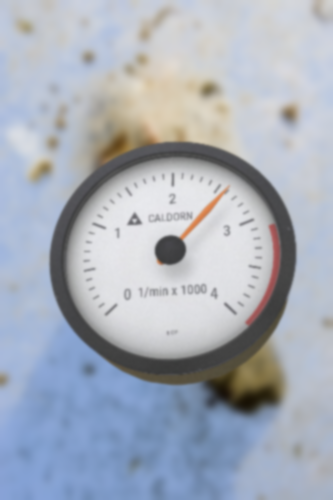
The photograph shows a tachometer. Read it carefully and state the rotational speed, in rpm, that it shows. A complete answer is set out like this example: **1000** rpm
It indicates **2600** rpm
